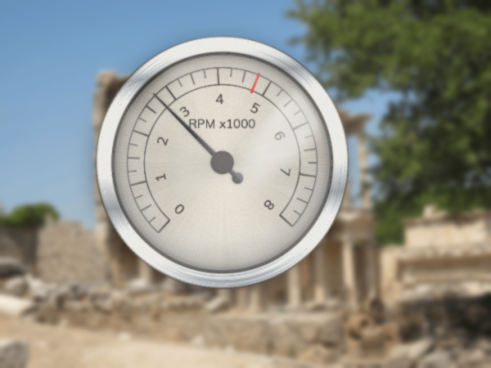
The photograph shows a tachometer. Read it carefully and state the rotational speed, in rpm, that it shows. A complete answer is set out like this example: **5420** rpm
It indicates **2750** rpm
